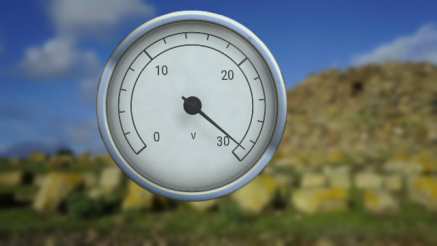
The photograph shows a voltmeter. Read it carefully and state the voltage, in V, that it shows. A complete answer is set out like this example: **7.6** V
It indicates **29** V
